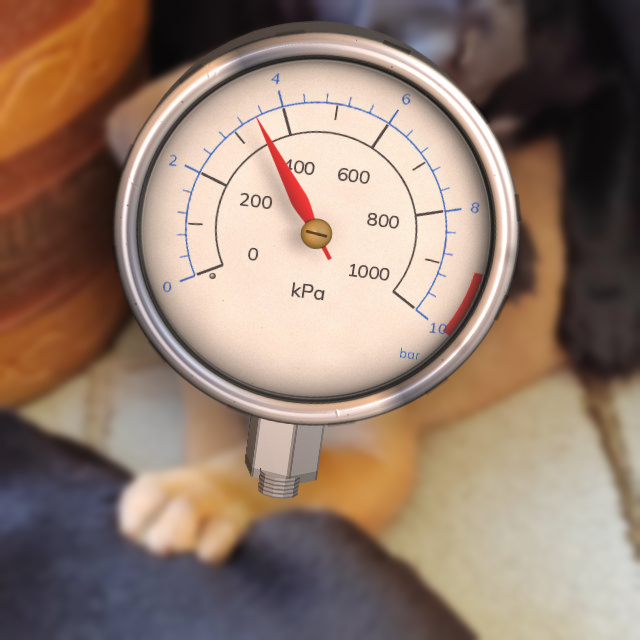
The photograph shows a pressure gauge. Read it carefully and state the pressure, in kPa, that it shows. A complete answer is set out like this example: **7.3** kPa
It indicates **350** kPa
